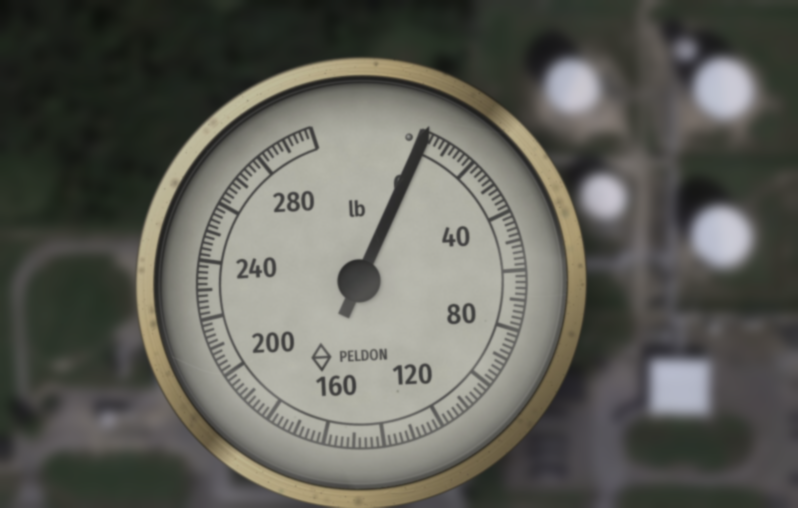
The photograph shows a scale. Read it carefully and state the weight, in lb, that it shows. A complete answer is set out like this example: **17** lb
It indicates **2** lb
